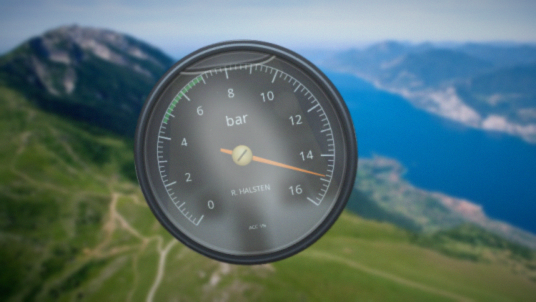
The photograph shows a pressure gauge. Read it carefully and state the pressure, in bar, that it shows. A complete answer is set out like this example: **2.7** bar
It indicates **14.8** bar
